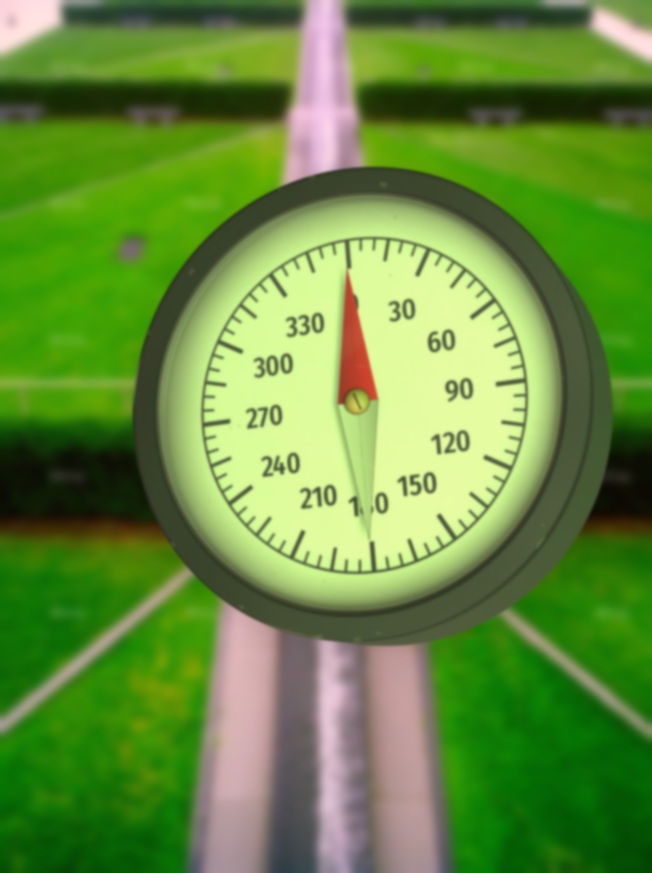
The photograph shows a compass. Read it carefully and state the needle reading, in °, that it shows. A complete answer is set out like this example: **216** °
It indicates **0** °
